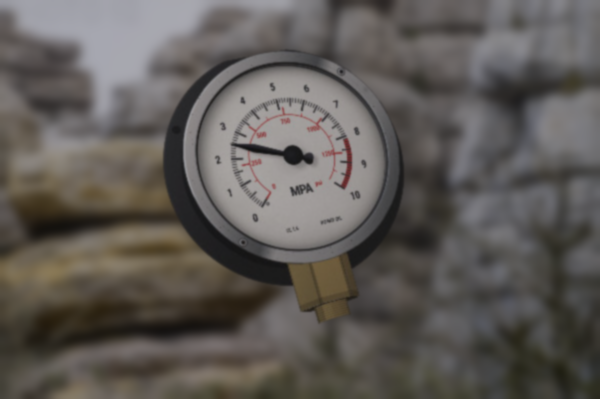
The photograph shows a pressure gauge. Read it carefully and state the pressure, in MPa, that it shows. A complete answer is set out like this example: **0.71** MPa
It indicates **2.5** MPa
